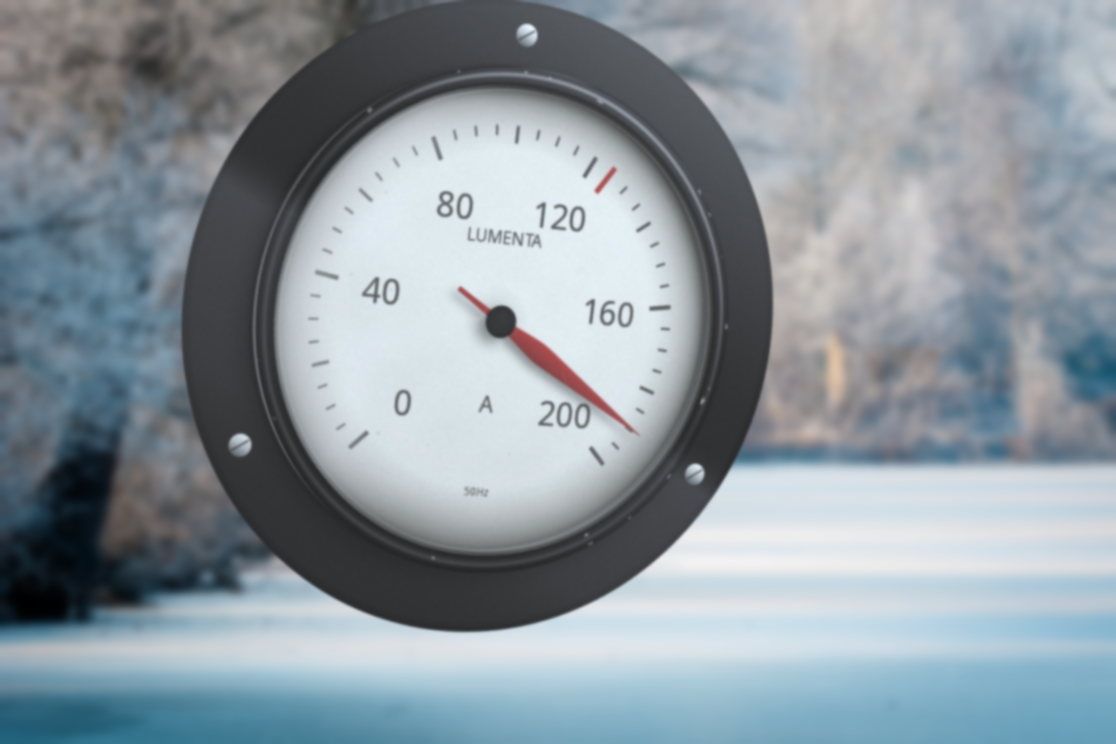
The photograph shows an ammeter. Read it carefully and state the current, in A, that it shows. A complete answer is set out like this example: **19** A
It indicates **190** A
